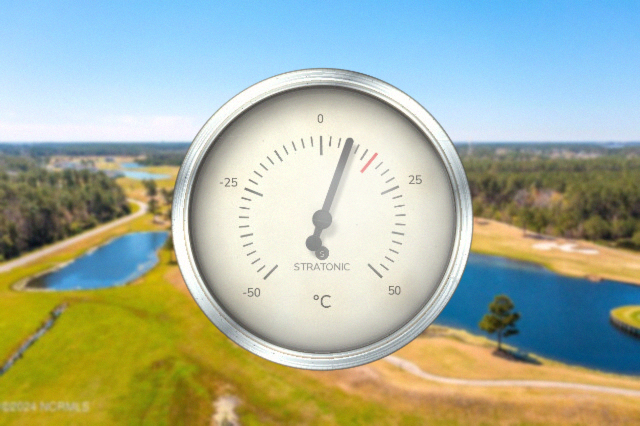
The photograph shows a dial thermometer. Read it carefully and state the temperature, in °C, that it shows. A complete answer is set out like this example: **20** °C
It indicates **7.5** °C
